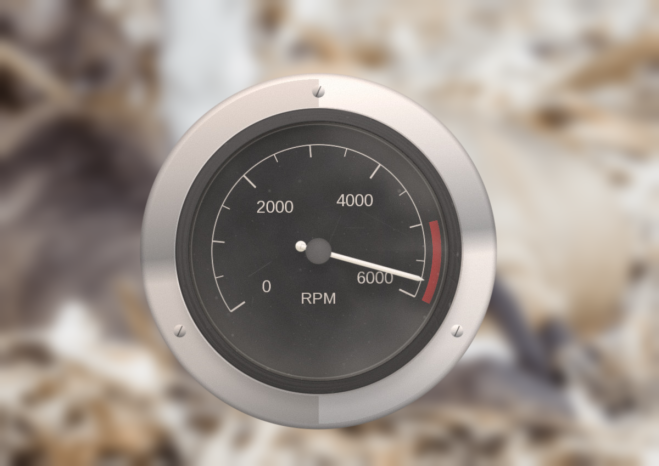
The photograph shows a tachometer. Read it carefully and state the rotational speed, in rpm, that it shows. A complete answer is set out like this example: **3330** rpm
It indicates **5750** rpm
